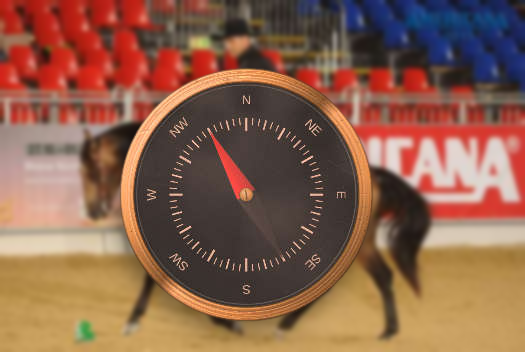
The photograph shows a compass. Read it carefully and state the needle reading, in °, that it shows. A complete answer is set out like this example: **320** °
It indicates **330** °
